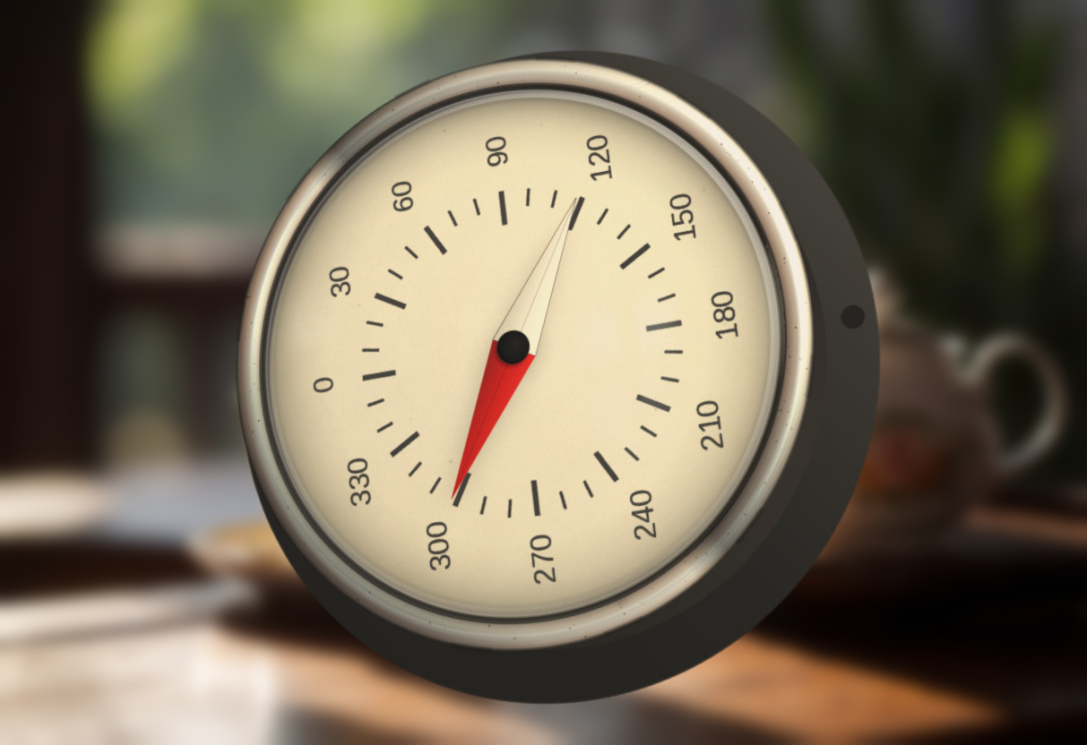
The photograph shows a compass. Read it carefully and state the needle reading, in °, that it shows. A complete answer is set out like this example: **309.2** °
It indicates **300** °
